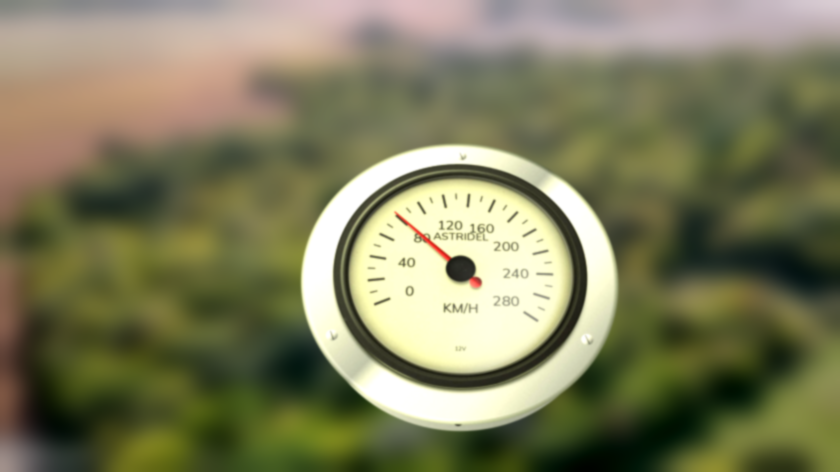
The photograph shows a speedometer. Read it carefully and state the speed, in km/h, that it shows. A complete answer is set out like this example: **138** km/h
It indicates **80** km/h
